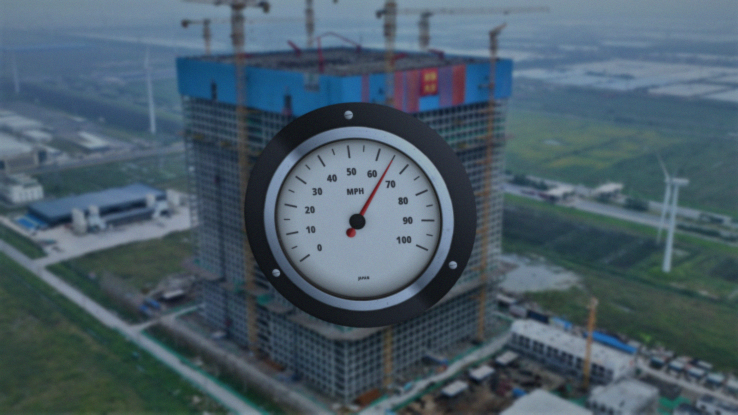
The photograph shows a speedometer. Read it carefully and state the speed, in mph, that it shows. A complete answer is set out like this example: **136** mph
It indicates **65** mph
